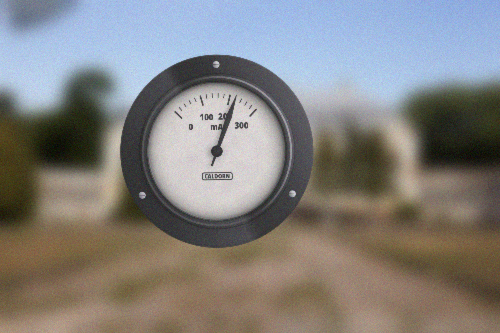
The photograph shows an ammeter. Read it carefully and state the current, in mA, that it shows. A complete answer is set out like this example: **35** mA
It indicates **220** mA
